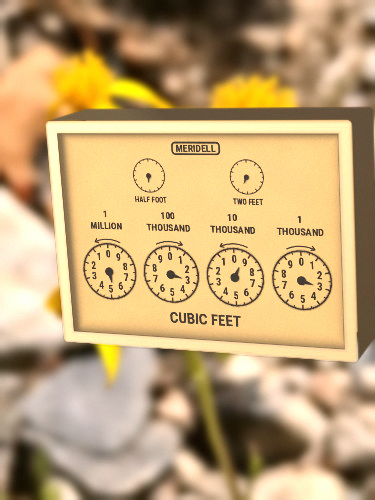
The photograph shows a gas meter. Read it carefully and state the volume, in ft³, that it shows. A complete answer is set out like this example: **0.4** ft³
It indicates **529300** ft³
